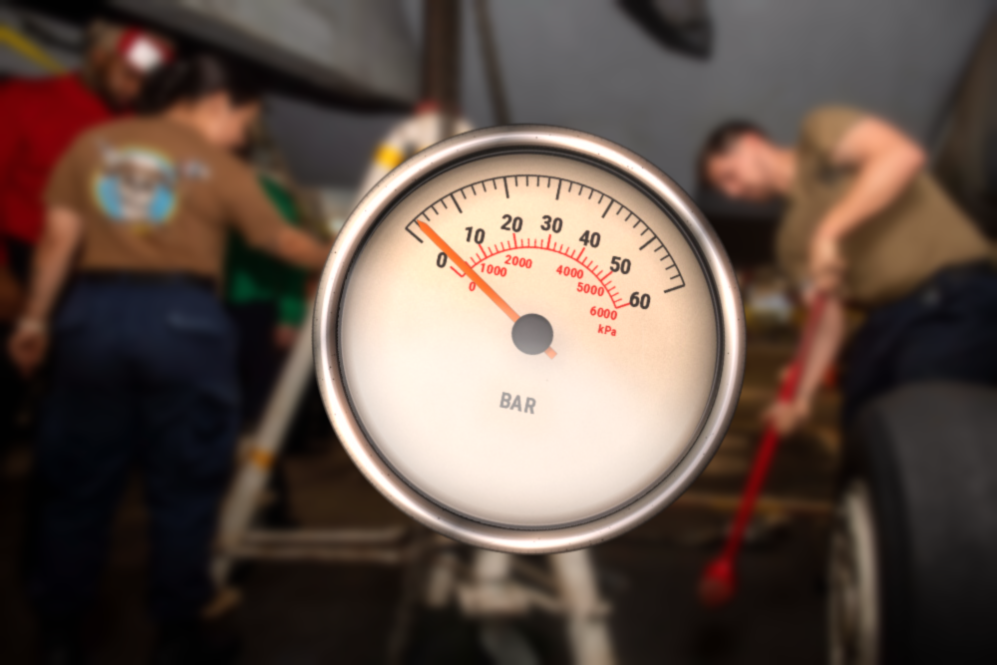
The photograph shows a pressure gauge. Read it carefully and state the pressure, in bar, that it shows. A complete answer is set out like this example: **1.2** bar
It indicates **2** bar
